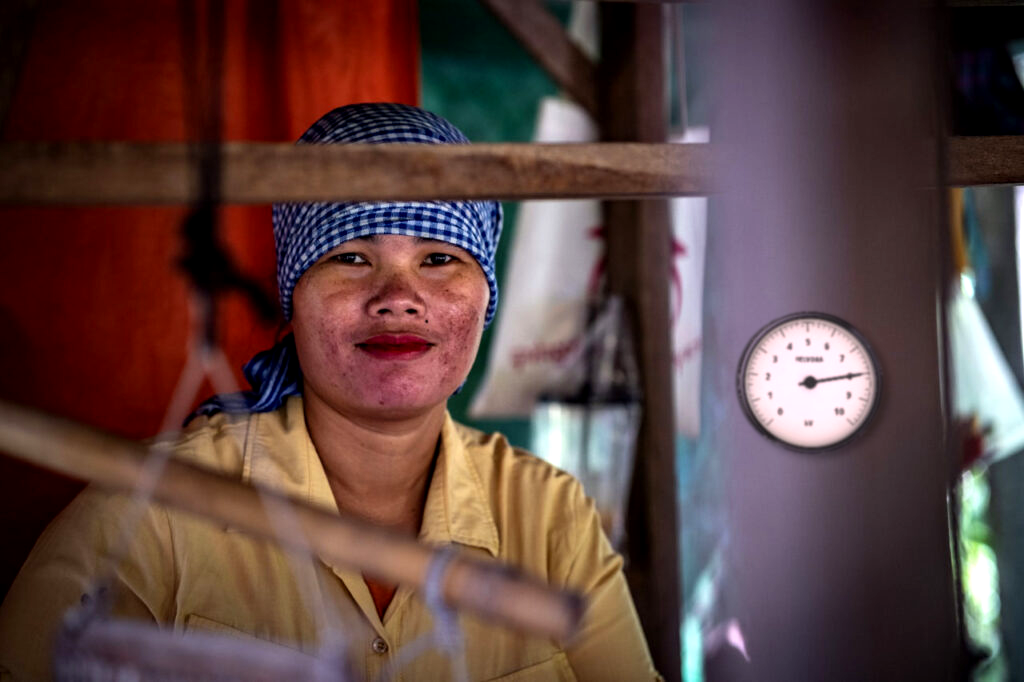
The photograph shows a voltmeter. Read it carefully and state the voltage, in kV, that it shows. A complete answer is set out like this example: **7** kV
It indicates **8** kV
